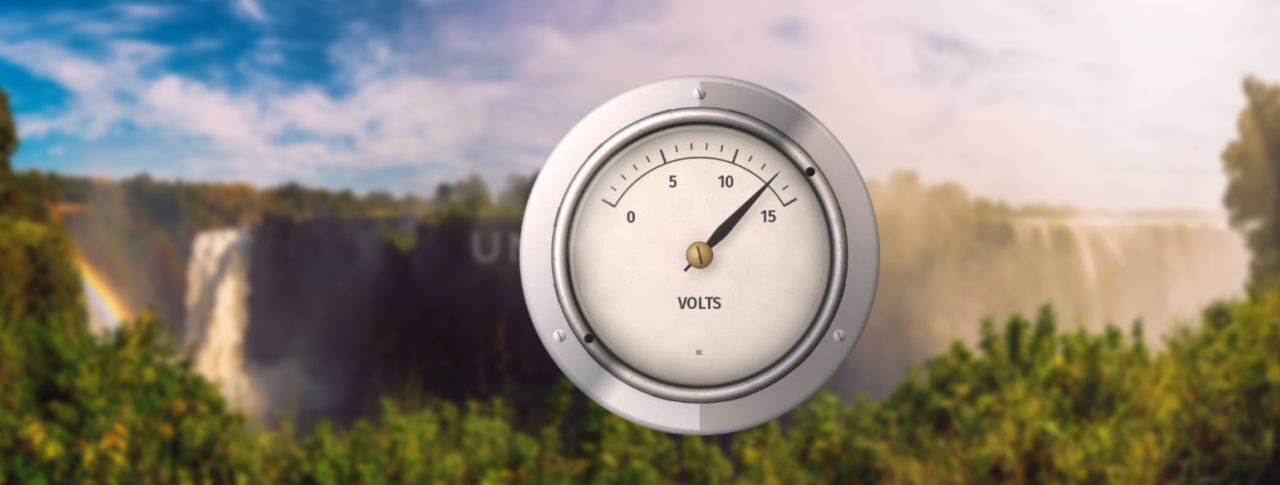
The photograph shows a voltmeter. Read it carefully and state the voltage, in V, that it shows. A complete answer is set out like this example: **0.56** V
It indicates **13** V
